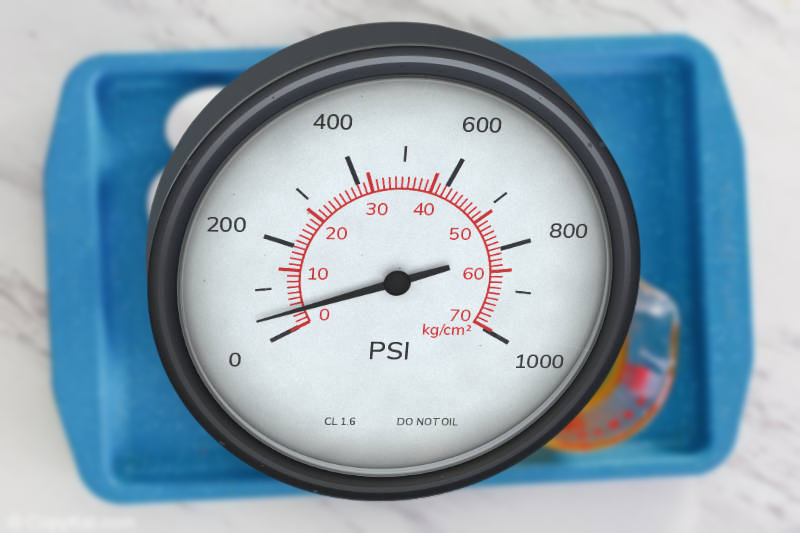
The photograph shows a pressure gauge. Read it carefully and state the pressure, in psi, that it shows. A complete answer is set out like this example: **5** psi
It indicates **50** psi
